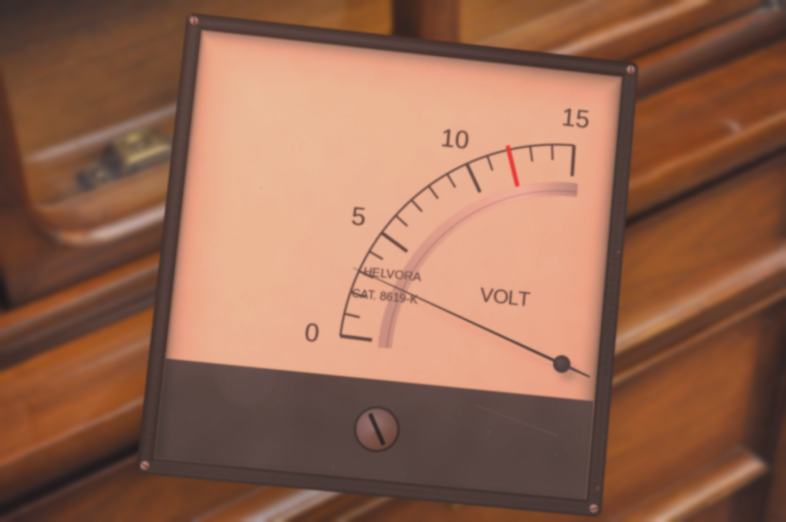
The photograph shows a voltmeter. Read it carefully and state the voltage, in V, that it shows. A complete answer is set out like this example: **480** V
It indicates **3** V
